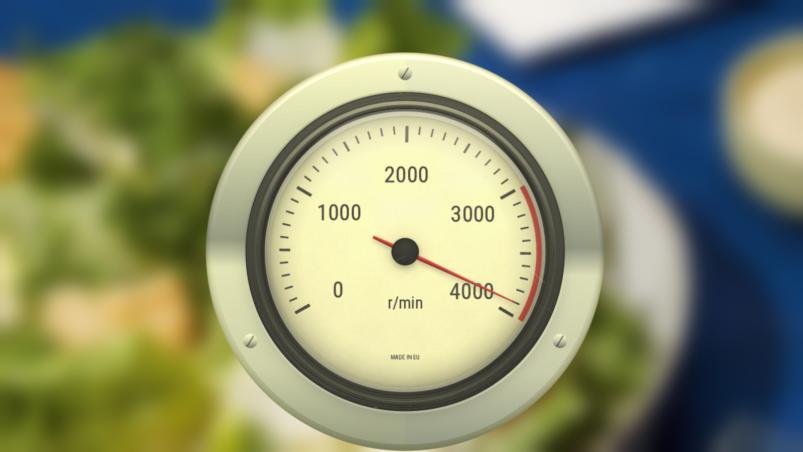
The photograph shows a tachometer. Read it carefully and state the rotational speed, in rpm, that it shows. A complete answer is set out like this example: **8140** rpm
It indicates **3900** rpm
